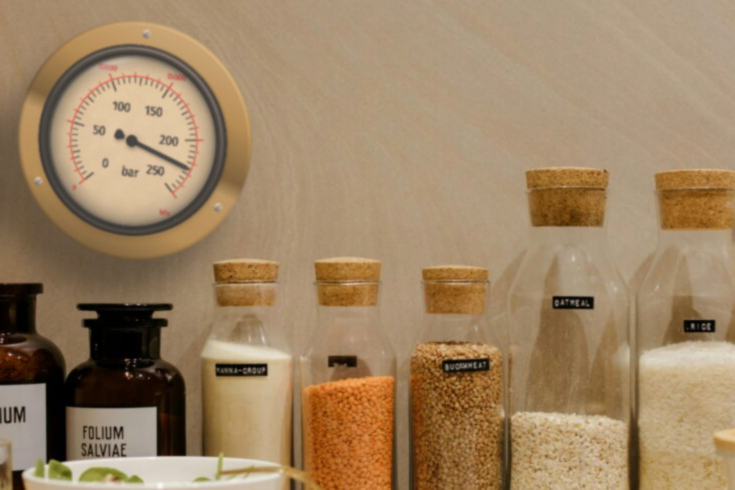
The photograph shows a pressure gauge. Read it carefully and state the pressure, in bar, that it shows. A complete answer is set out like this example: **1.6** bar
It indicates **225** bar
